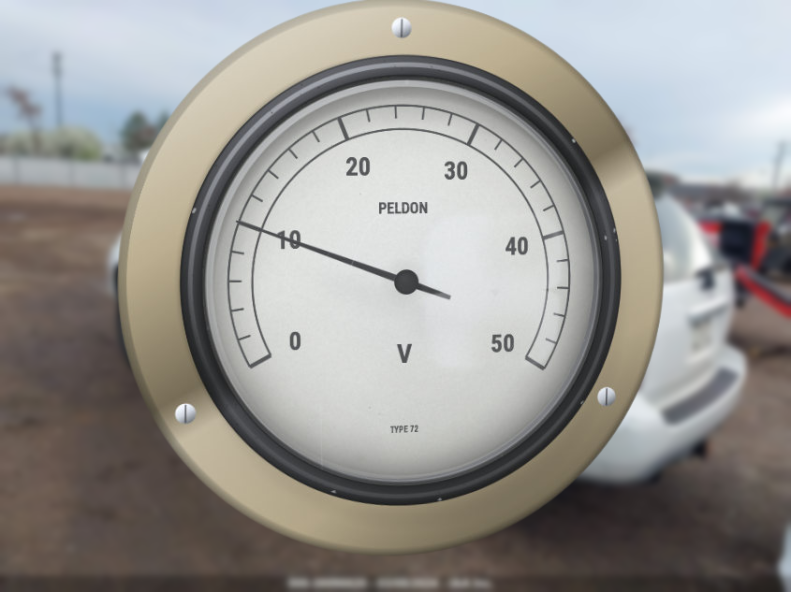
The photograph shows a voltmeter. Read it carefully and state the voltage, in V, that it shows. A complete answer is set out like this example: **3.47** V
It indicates **10** V
